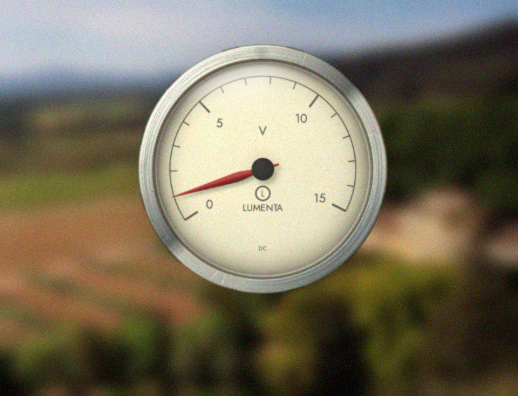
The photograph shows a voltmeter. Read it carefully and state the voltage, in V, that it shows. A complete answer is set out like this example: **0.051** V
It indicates **1** V
